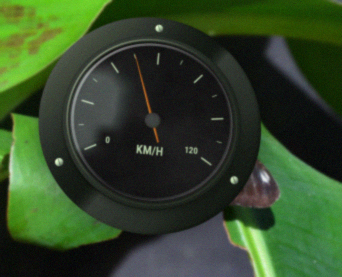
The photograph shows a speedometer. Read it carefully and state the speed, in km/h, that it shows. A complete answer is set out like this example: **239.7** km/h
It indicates **50** km/h
